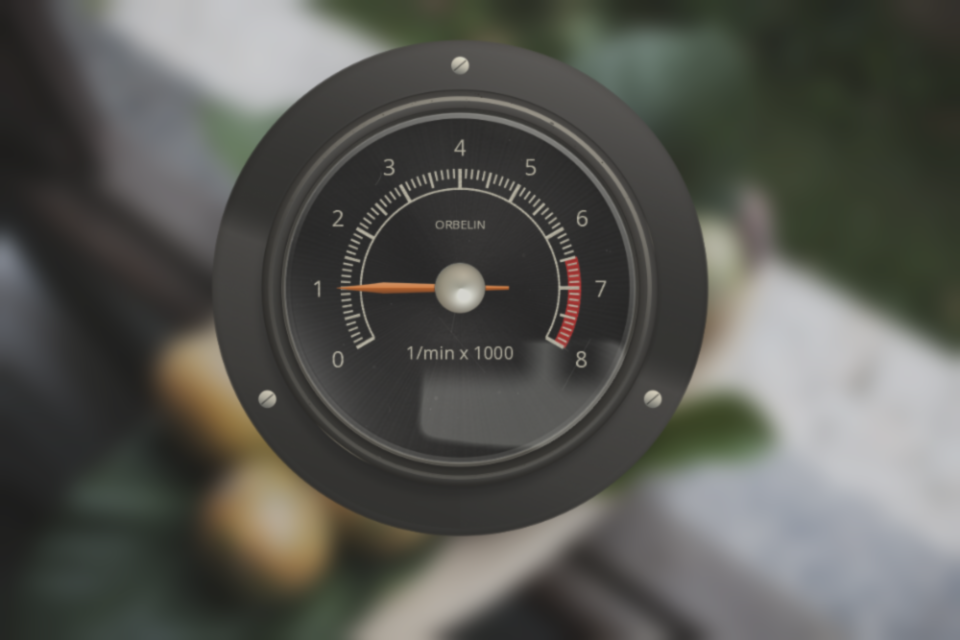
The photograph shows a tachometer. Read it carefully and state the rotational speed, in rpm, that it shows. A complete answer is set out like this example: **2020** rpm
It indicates **1000** rpm
